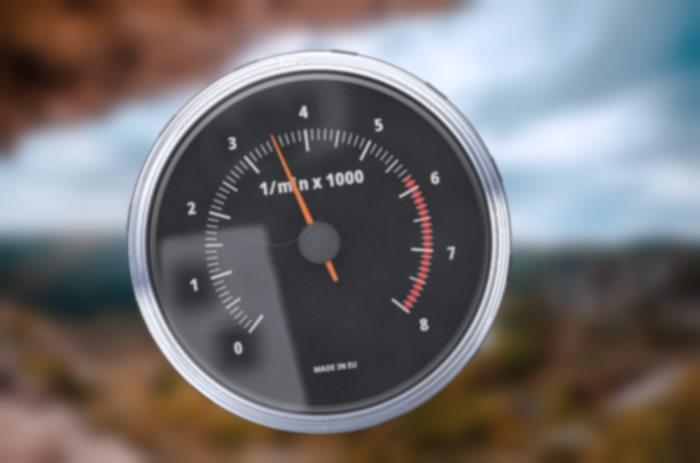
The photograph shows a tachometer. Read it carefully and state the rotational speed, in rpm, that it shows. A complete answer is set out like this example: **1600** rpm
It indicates **3500** rpm
